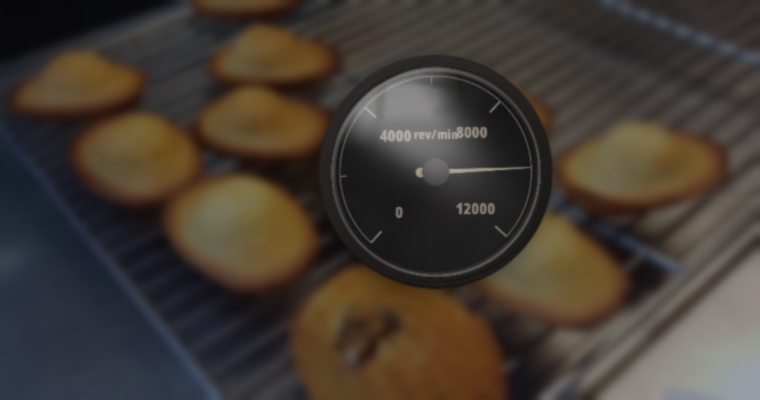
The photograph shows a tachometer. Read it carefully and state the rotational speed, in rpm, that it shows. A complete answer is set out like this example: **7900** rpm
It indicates **10000** rpm
